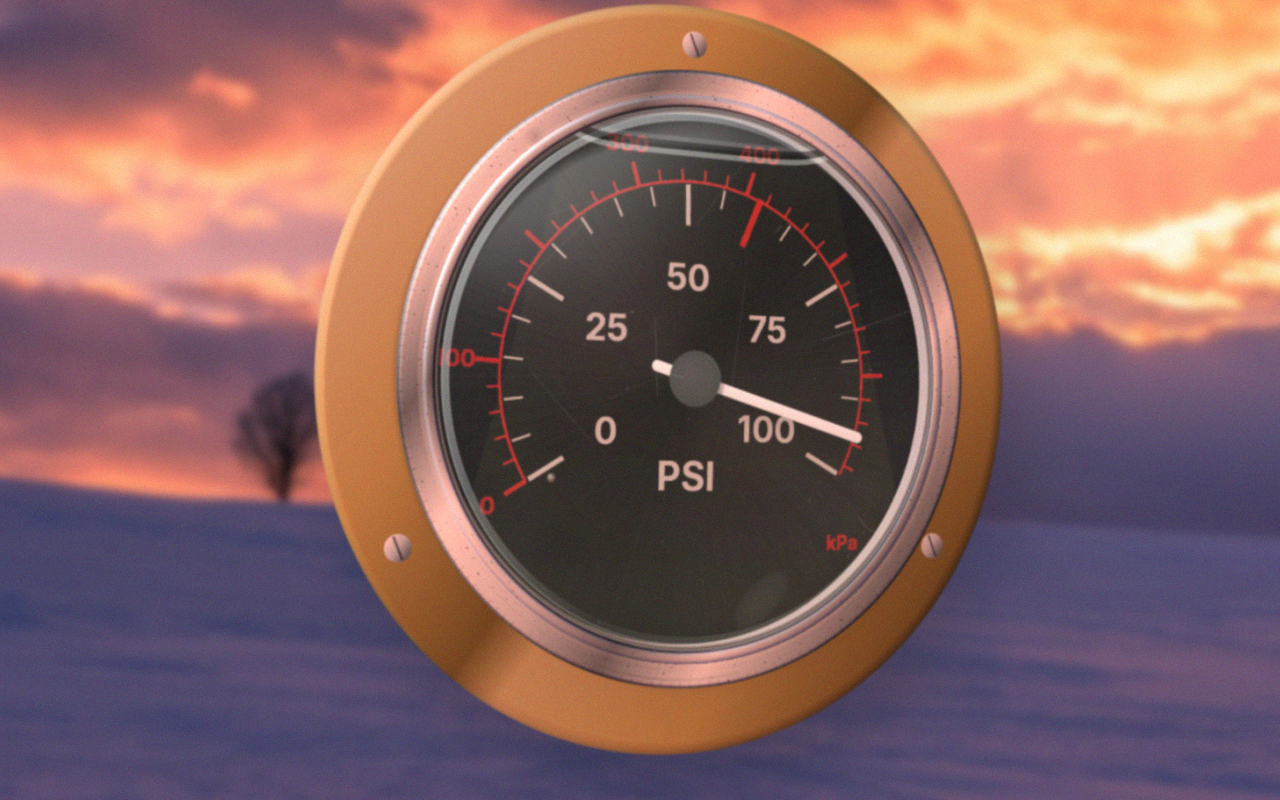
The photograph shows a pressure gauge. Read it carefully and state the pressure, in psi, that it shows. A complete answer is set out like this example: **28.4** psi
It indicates **95** psi
